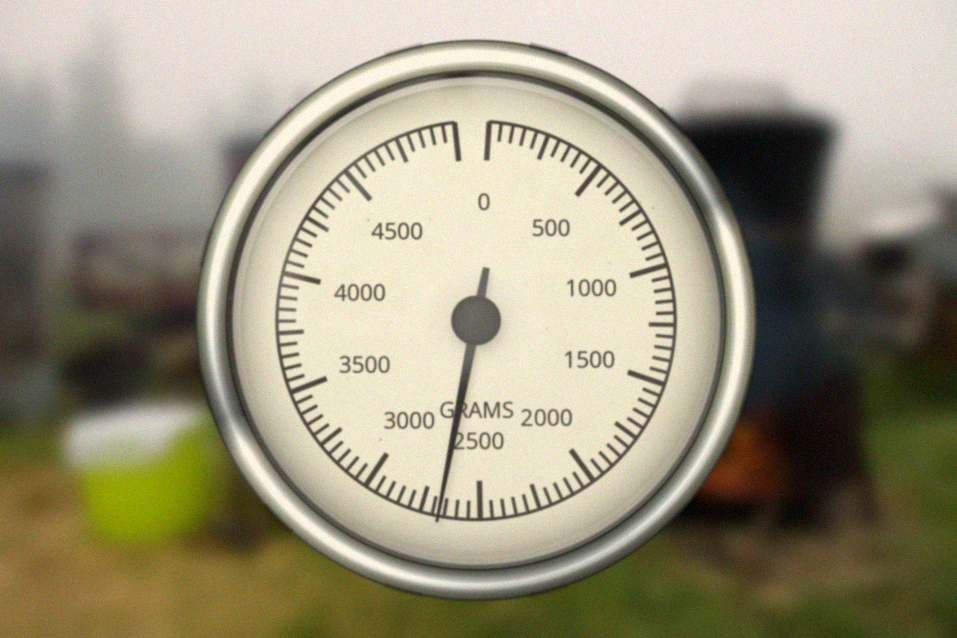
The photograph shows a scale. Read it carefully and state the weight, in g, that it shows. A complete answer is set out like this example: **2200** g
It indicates **2675** g
